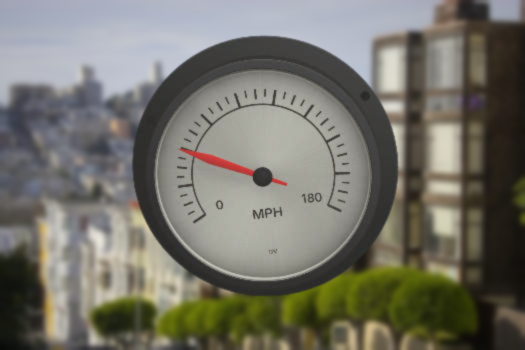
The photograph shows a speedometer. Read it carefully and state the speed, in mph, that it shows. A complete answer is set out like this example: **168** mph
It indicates **40** mph
